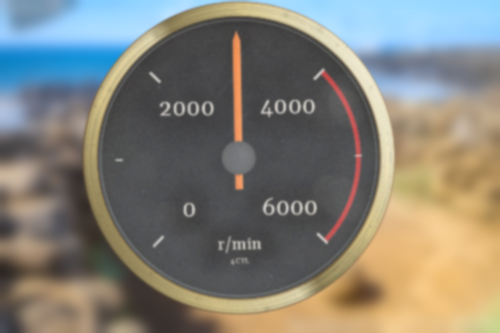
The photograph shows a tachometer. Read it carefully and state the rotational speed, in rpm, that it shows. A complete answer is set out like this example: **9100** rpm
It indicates **3000** rpm
